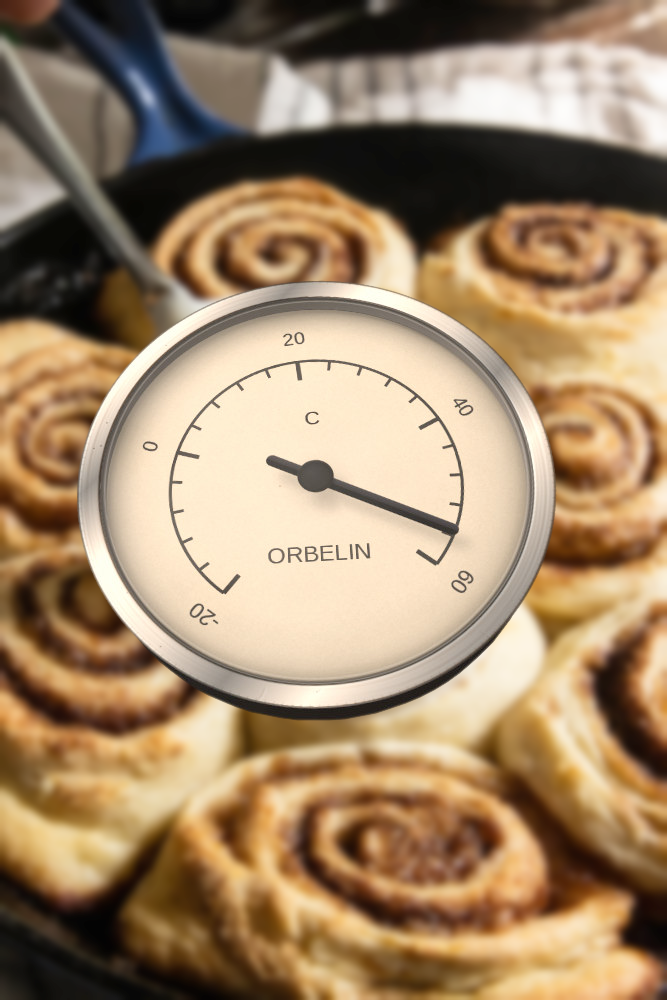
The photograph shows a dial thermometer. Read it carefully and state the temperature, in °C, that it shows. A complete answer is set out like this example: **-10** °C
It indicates **56** °C
